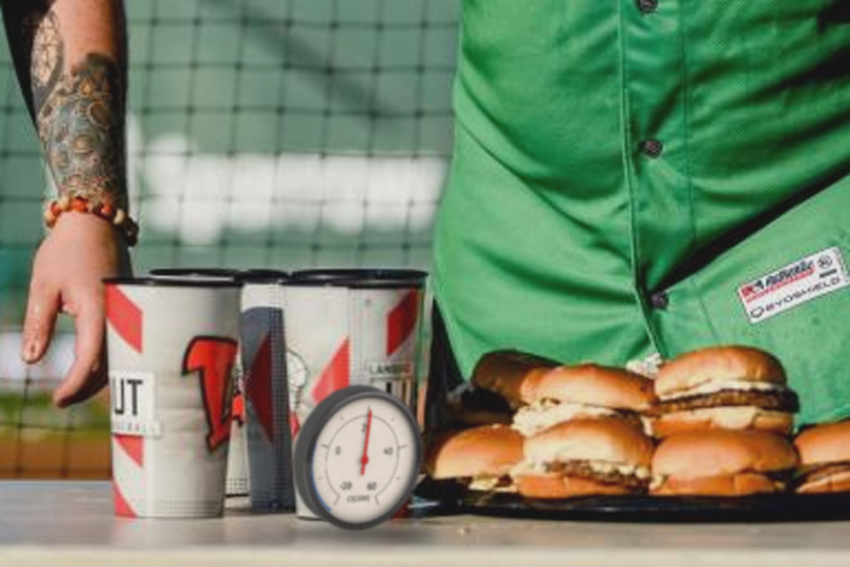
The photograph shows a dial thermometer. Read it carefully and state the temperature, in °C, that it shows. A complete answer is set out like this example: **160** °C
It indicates **20** °C
